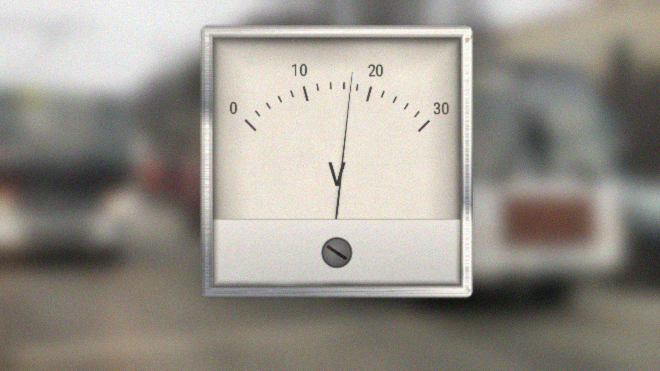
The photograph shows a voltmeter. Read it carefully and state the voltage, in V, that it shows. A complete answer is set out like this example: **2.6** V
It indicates **17** V
